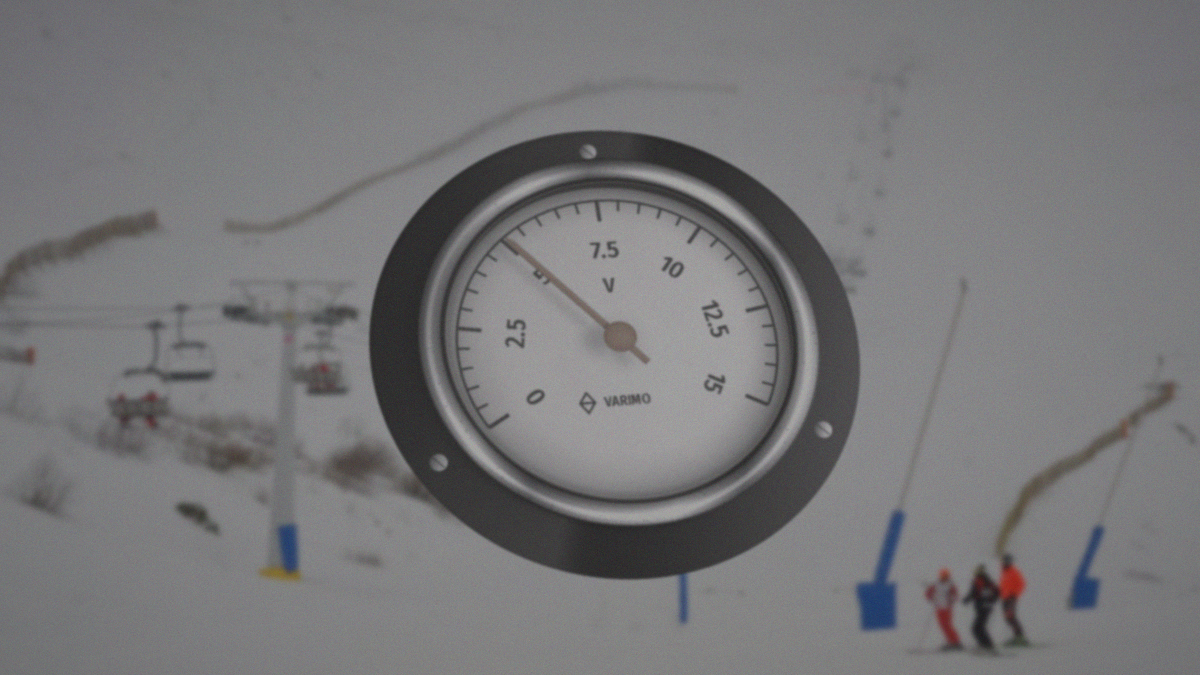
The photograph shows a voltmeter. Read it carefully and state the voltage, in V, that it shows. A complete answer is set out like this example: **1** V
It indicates **5** V
